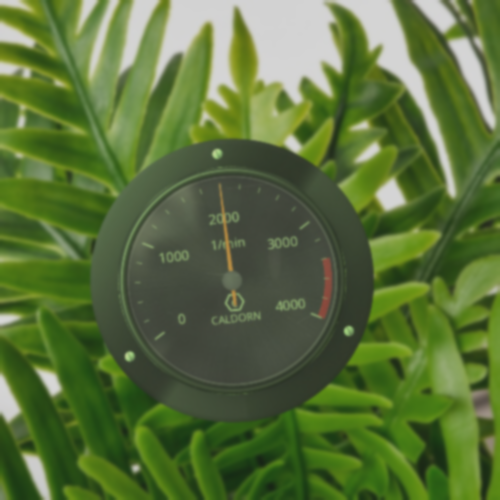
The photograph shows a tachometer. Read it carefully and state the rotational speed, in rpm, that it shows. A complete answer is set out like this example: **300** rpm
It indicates **2000** rpm
